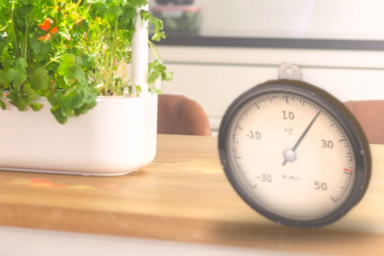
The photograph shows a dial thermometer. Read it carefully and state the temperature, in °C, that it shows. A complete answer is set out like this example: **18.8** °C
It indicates **20** °C
